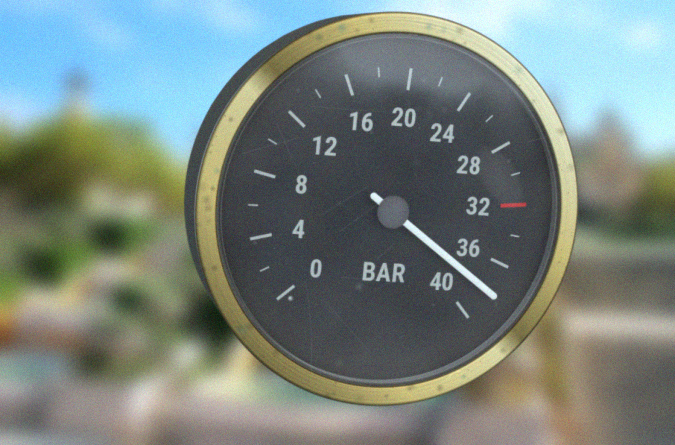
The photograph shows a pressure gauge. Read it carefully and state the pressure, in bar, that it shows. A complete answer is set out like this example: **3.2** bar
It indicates **38** bar
